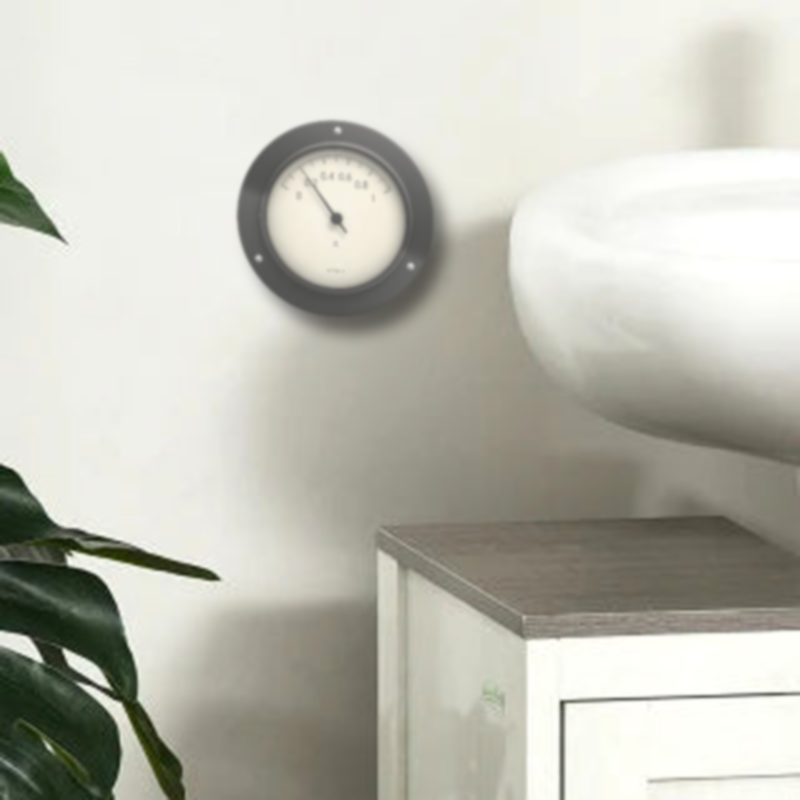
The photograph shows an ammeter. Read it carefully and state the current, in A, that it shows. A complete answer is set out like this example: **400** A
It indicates **0.2** A
